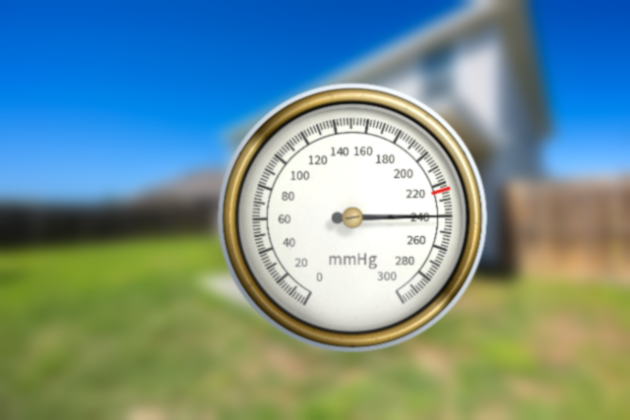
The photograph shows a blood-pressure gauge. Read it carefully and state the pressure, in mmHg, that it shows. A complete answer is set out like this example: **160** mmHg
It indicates **240** mmHg
